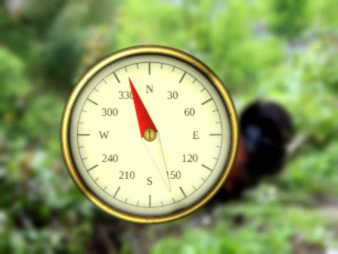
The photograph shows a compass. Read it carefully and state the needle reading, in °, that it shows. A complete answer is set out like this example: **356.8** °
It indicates **340** °
